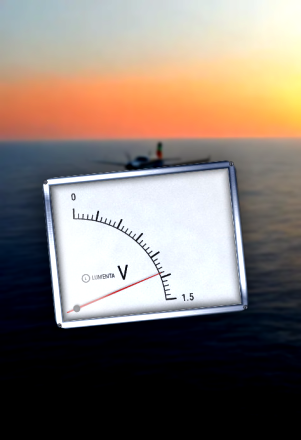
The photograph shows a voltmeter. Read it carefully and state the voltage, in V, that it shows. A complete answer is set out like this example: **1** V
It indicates **1.2** V
